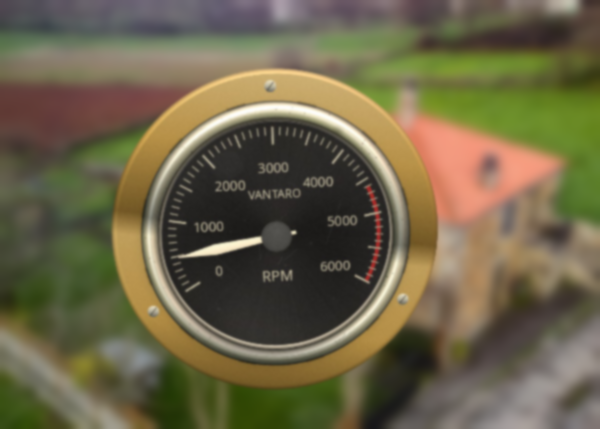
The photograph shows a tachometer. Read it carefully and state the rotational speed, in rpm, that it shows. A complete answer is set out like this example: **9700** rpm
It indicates **500** rpm
